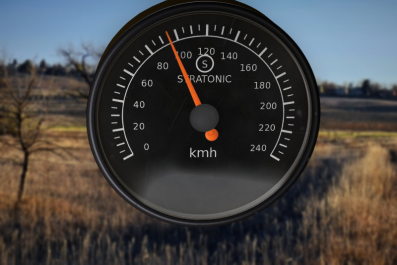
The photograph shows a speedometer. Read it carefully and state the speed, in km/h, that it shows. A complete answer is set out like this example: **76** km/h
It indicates **95** km/h
